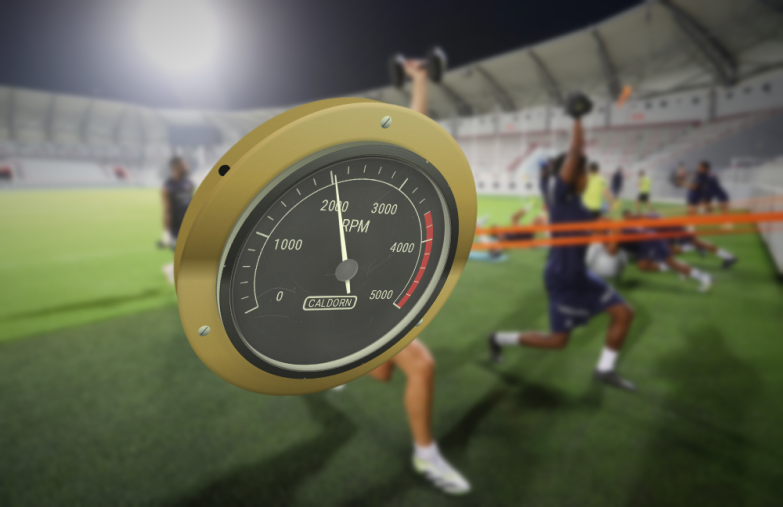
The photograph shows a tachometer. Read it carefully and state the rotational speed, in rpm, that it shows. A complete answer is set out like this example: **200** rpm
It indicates **2000** rpm
